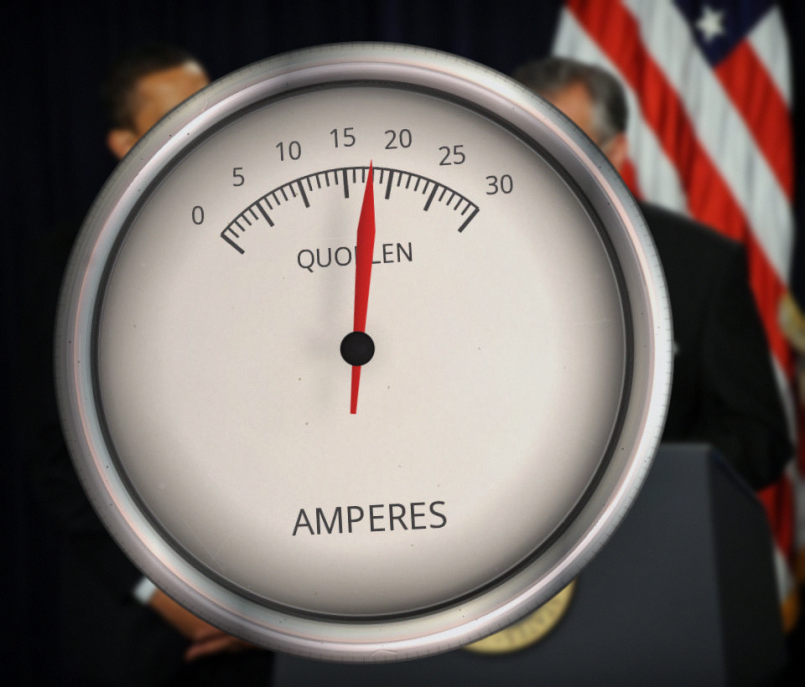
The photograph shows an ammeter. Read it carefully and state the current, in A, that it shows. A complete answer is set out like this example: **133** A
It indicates **18** A
